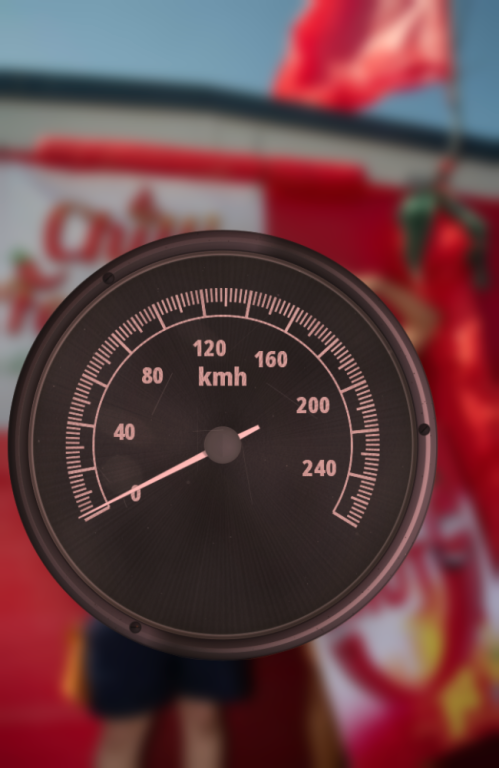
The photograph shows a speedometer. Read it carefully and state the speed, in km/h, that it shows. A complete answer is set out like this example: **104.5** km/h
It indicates **2** km/h
